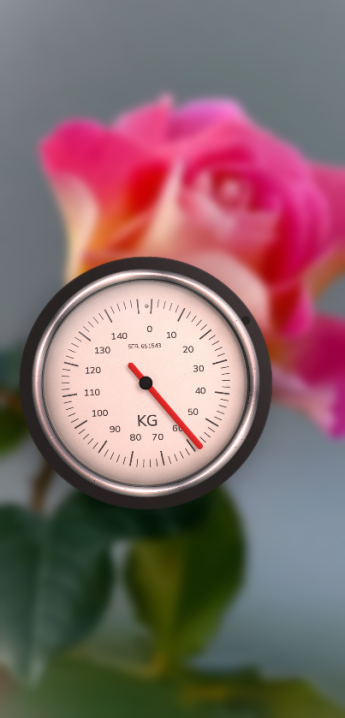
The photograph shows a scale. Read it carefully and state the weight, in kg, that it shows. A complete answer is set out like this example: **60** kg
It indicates **58** kg
